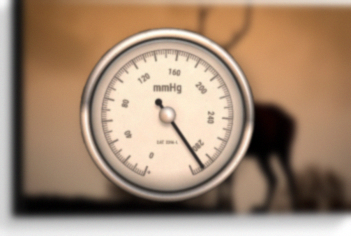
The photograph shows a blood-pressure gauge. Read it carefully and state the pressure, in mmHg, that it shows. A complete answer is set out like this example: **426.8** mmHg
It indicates **290** mmHg
